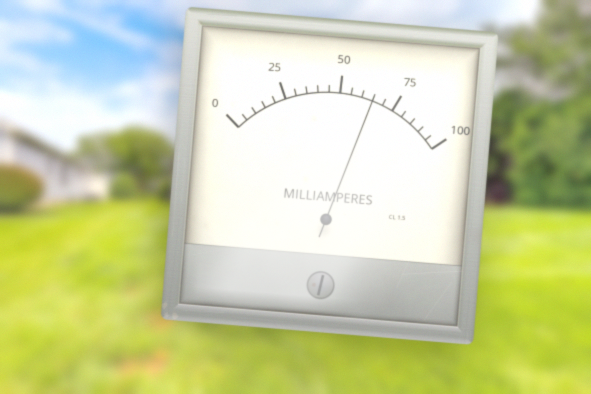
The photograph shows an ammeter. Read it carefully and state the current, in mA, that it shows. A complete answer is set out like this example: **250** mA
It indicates **65** mA
